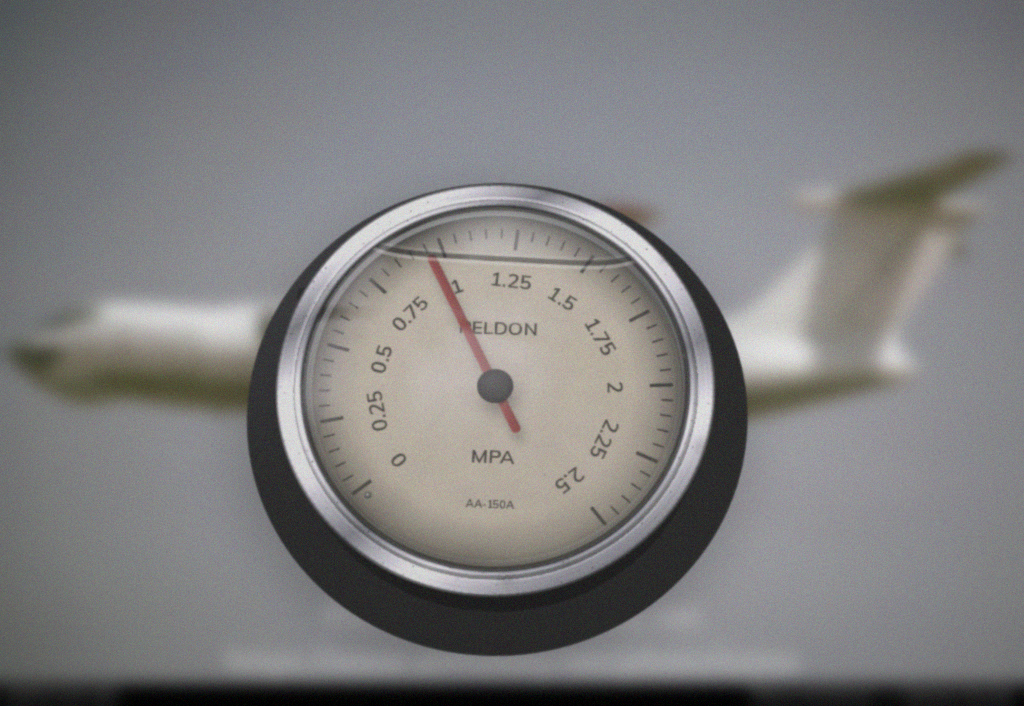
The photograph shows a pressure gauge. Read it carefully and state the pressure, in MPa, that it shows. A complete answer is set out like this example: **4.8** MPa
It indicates **0.95** MPa
